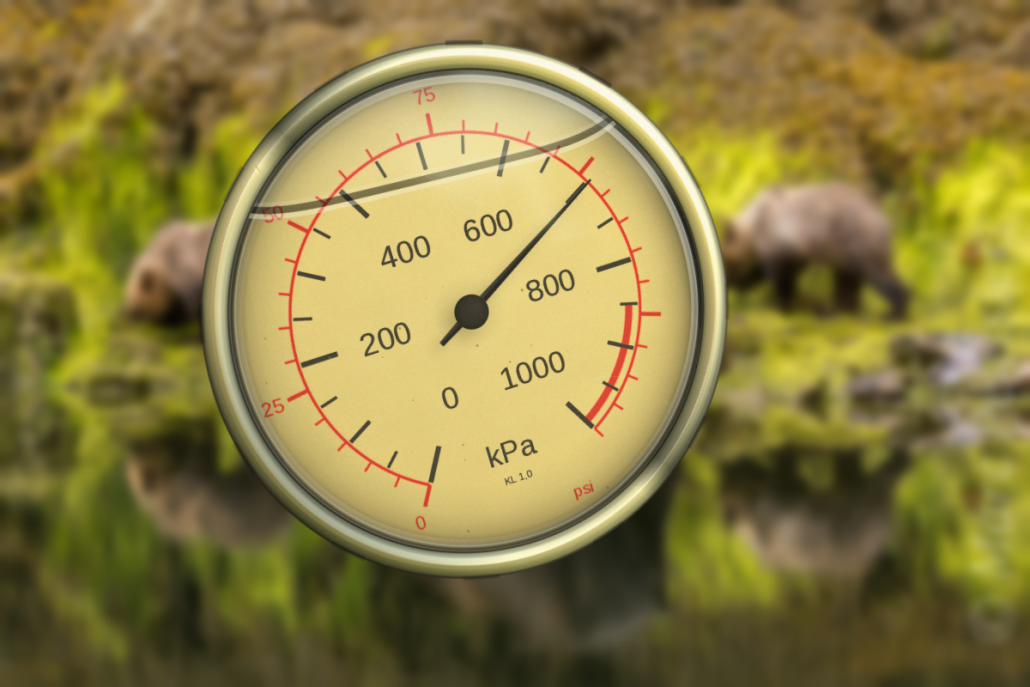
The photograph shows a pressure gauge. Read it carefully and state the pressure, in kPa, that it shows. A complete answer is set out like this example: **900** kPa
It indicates **700** kPa
